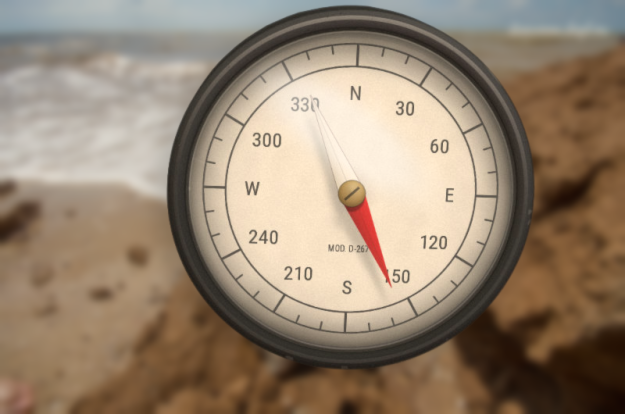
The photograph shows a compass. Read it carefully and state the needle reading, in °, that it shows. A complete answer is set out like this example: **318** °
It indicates **155** °
